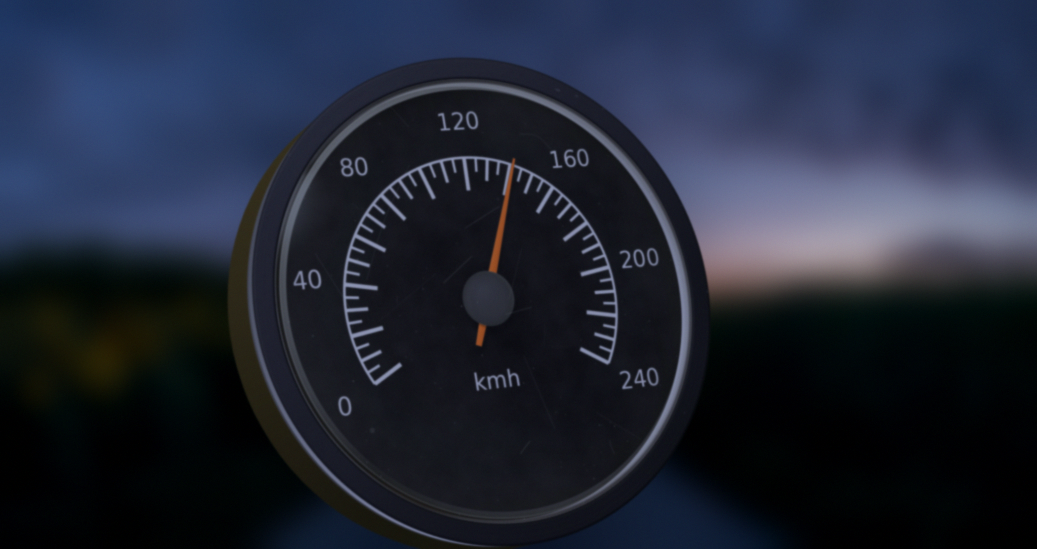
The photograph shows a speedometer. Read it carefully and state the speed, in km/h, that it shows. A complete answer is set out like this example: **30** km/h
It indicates **140** km/h
